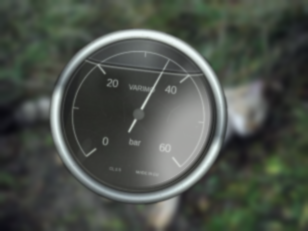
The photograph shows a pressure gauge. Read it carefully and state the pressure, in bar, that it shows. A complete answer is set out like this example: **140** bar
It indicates **35** bar
